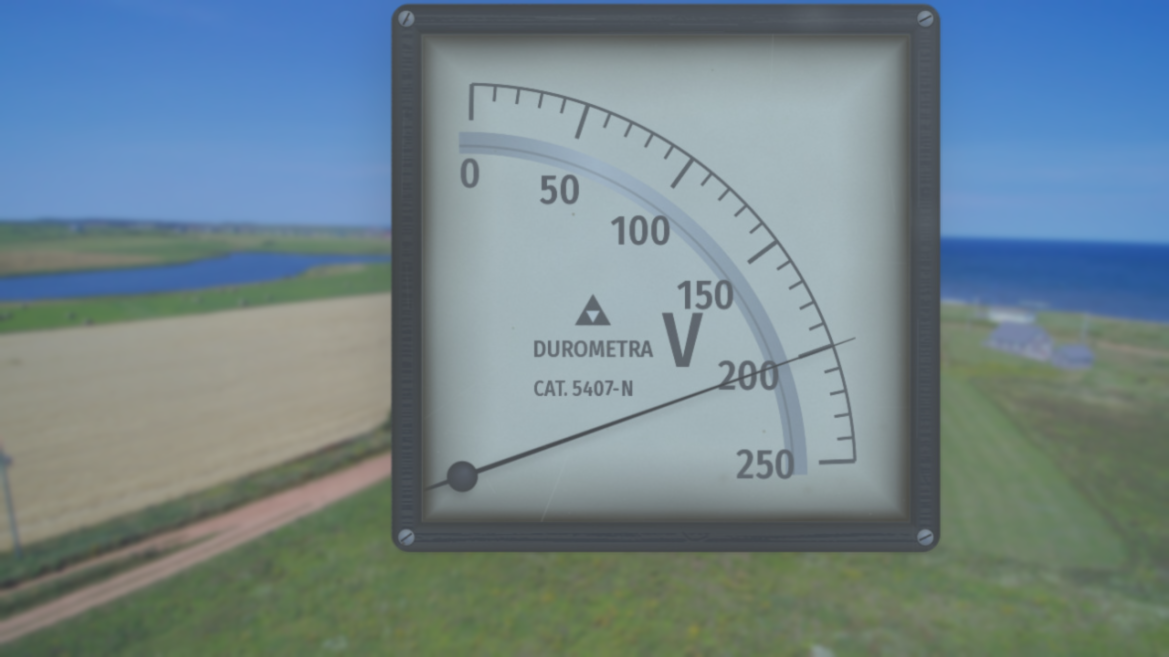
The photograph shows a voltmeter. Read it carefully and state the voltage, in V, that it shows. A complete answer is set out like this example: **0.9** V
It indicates **200** V
